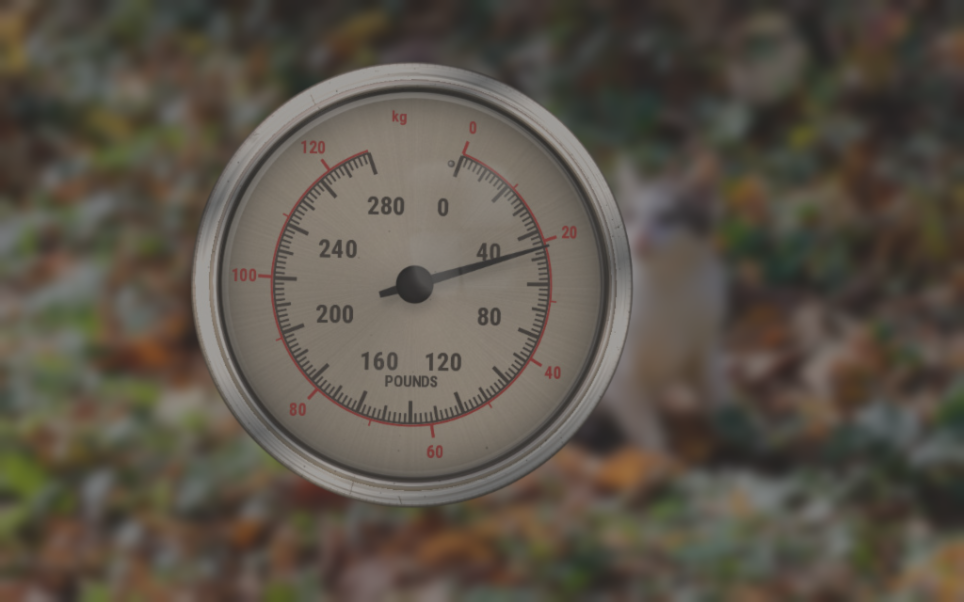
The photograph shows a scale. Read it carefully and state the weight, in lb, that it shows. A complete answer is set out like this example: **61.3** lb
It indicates **46** lb
